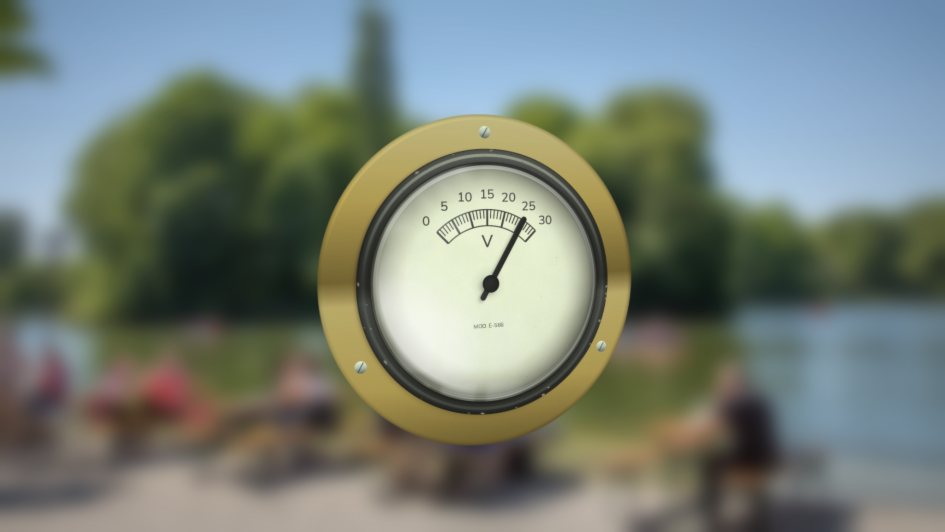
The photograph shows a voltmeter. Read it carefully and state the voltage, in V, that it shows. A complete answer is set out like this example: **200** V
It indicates **25** V
